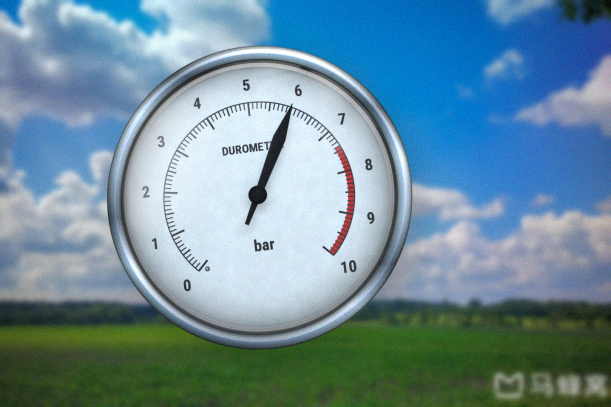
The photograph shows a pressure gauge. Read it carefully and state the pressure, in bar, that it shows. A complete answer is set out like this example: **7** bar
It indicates **6** bar
